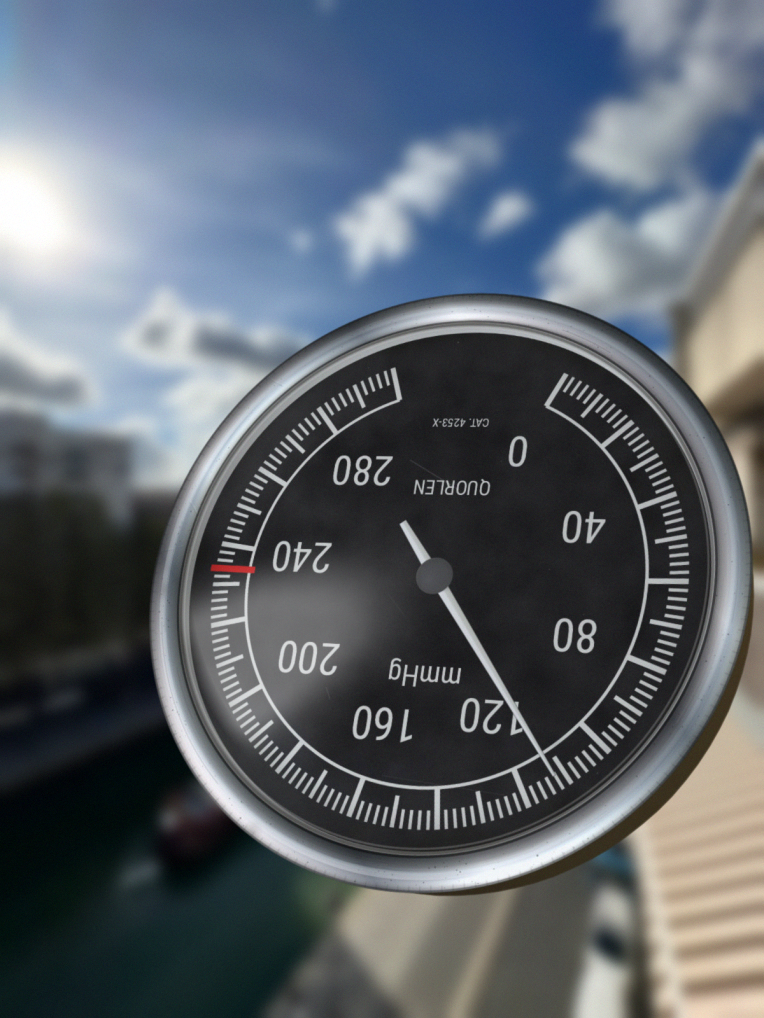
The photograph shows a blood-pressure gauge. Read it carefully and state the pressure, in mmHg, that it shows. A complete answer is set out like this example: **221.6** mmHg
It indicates **112** mmHg
